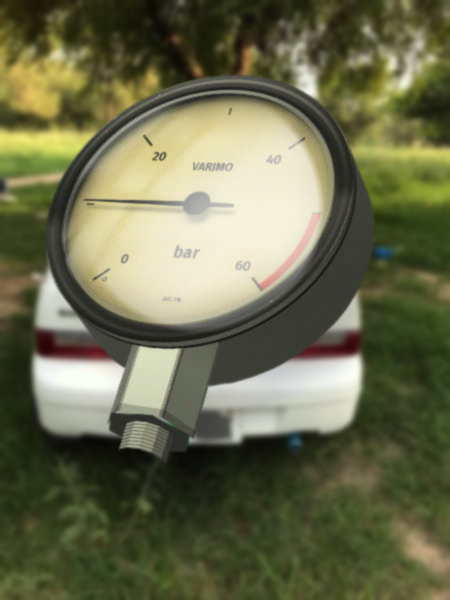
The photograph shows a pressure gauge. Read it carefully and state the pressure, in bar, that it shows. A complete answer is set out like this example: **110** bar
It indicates **10** bar
